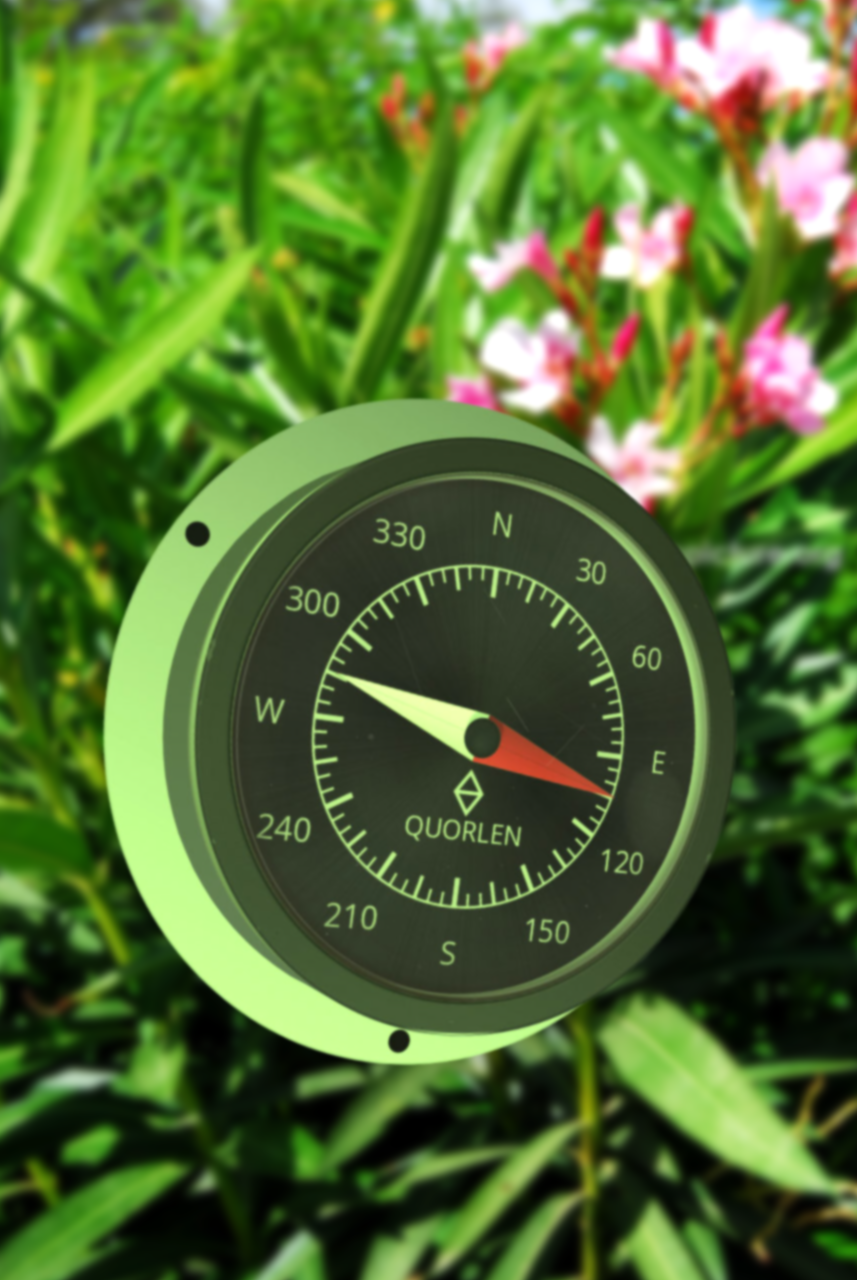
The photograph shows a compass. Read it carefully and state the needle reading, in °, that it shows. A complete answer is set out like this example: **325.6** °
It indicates **105** °
